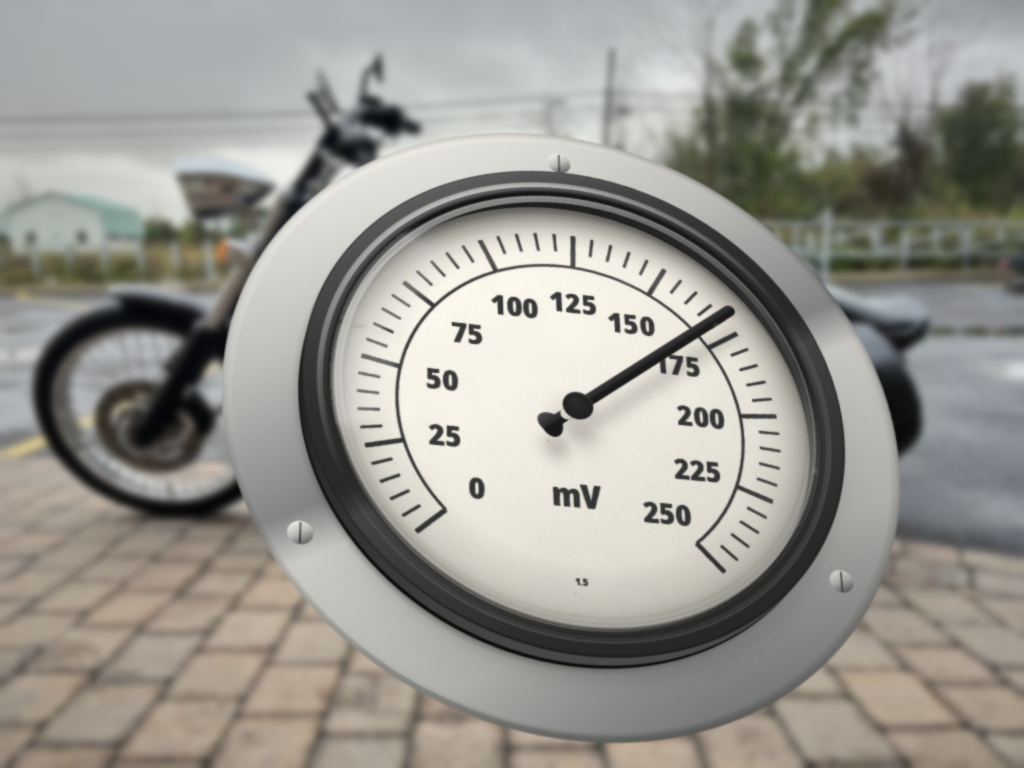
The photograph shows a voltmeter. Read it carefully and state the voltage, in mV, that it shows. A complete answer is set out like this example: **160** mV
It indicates **170** mV
